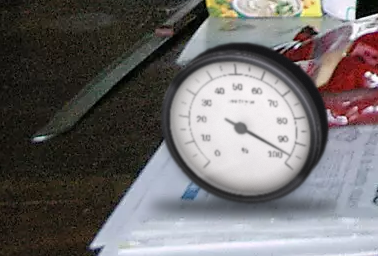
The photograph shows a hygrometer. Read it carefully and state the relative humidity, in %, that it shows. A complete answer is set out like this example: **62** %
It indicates **95** %
